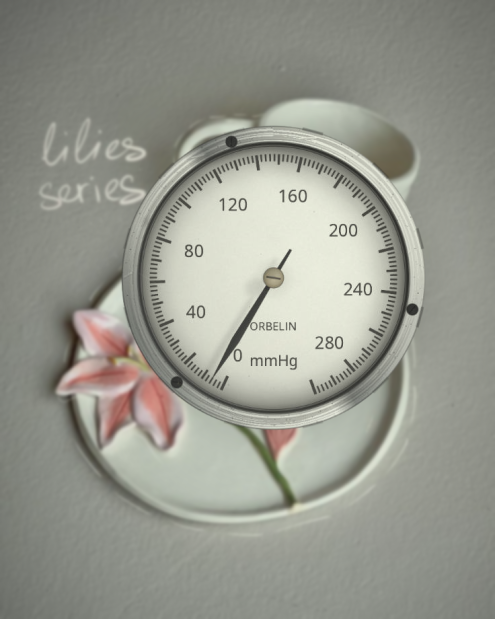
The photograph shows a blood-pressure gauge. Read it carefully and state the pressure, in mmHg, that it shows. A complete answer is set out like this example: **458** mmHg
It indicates **6** mmHg
